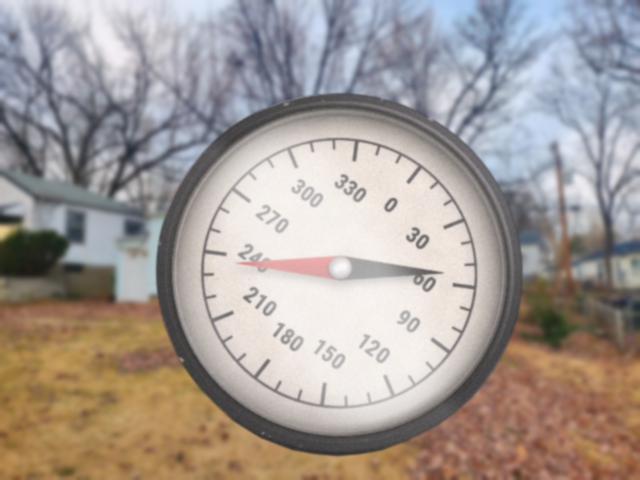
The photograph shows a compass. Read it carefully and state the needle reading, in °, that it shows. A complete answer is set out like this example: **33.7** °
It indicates **235** °
